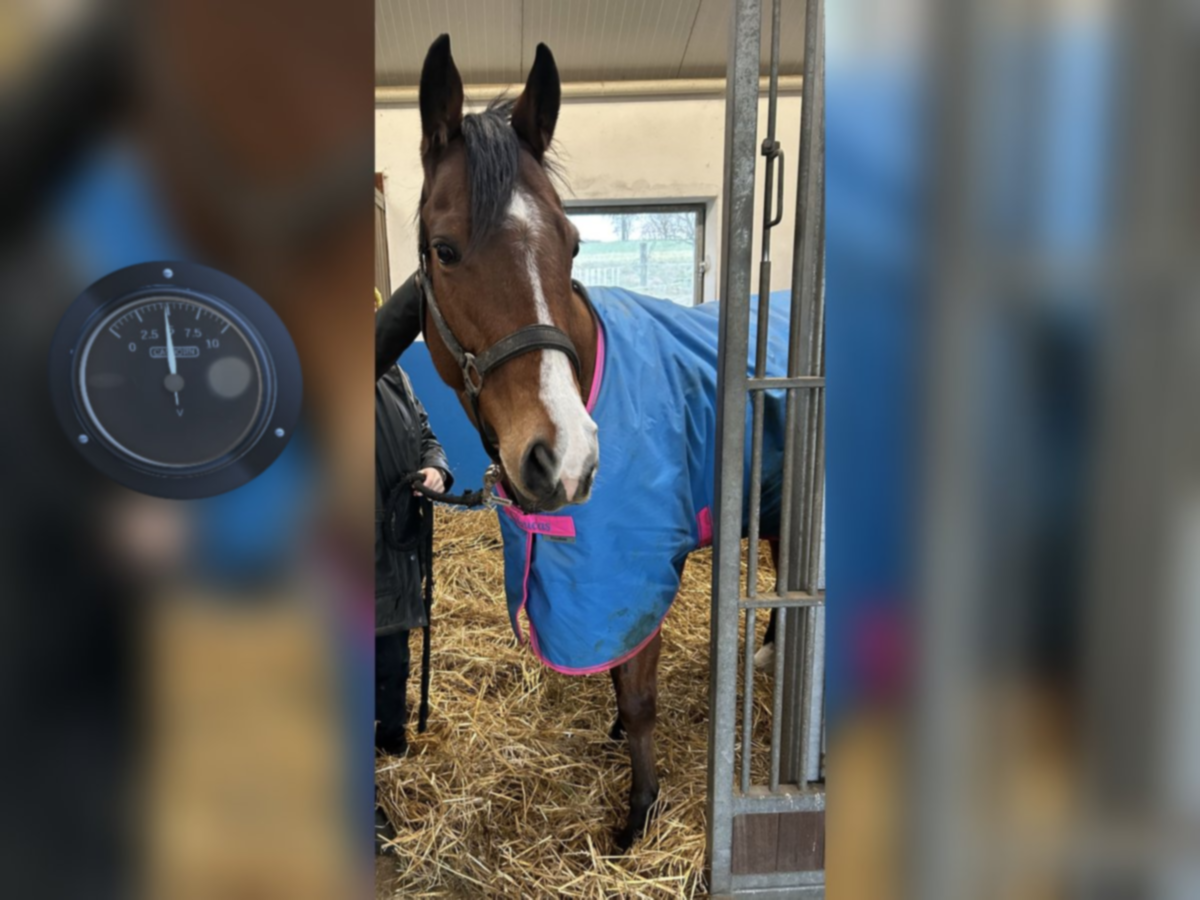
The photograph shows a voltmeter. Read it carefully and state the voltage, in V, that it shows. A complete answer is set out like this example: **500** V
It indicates **5** V
